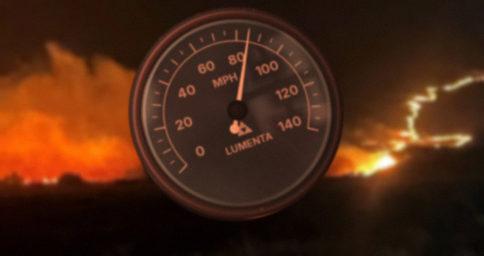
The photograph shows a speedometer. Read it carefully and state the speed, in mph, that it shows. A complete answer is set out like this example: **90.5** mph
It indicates **85** mph
